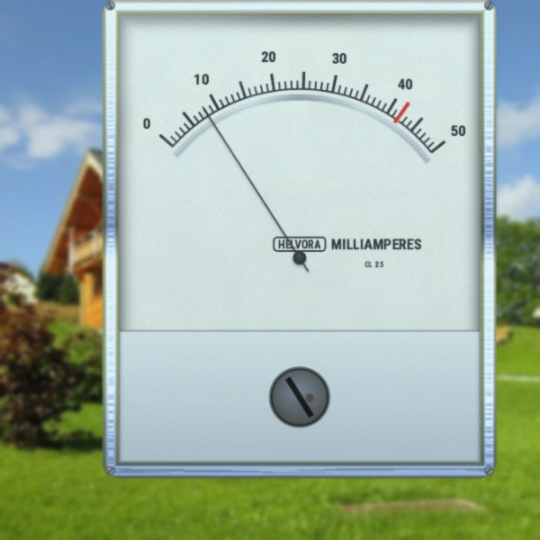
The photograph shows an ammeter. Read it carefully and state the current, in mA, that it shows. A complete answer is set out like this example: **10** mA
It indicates **8** mA
